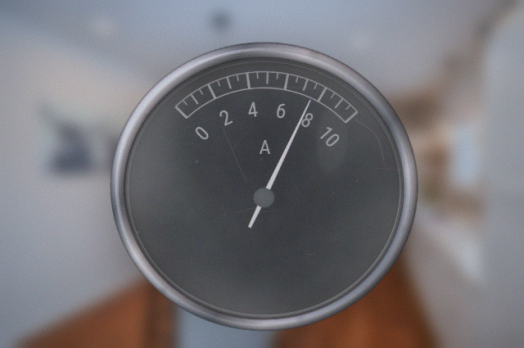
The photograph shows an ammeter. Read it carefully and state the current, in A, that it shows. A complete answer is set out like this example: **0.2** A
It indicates **7.5** A
